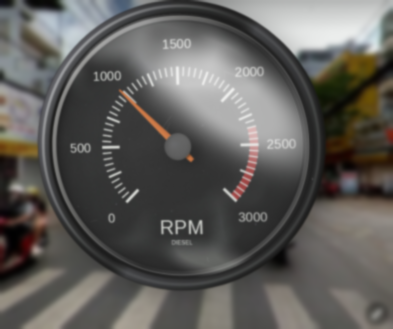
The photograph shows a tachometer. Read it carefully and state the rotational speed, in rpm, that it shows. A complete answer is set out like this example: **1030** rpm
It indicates **1000** rpm
